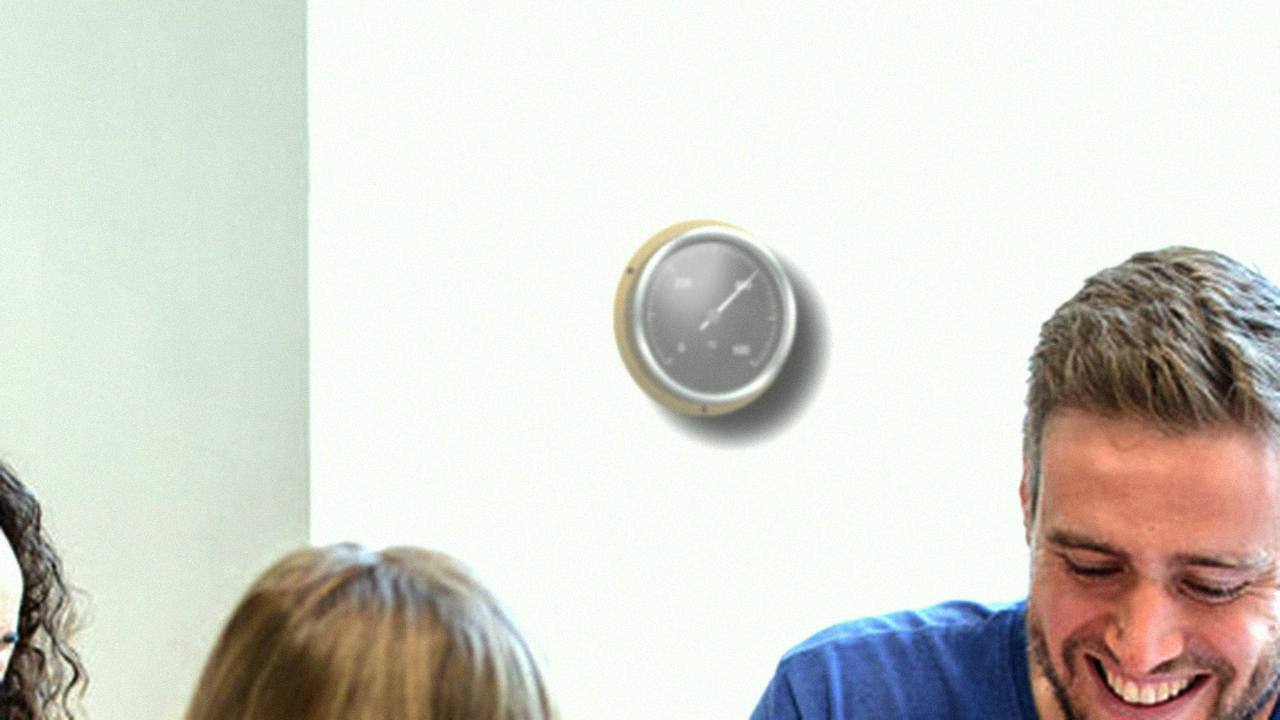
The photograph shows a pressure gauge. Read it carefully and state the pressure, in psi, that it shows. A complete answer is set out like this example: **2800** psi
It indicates **400** psi
